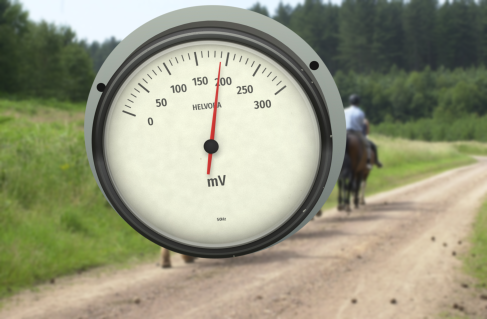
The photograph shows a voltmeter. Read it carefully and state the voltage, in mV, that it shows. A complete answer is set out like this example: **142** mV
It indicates **190** mV
